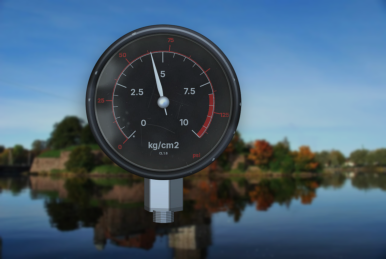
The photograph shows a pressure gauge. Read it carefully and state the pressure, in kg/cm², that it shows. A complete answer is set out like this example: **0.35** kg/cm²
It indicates **4.5** kg/cm²
